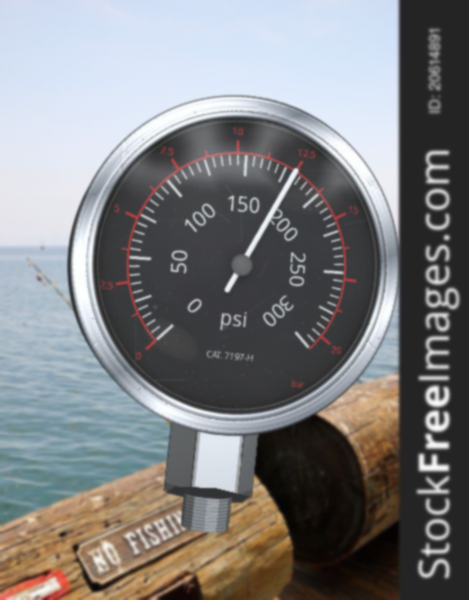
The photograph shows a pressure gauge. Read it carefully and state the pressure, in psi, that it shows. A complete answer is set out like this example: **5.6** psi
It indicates **180** psi
